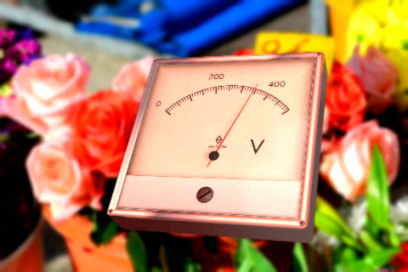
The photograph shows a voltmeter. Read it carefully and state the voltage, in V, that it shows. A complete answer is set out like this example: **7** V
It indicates **350** V
